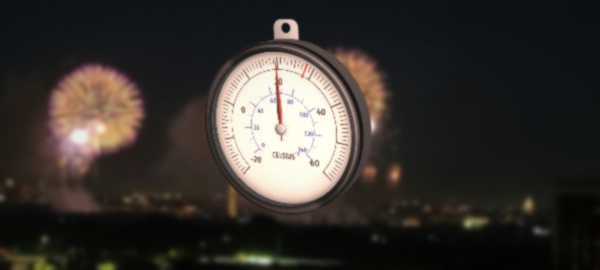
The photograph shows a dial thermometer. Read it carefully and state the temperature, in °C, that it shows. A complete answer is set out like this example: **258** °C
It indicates **20** °C
